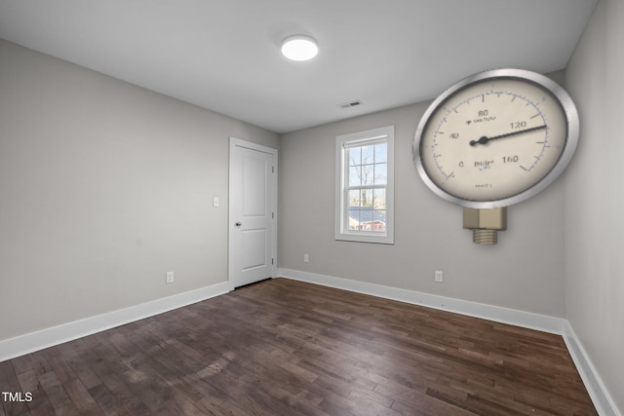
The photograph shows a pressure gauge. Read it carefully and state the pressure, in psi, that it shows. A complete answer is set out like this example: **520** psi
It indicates **130** psi
